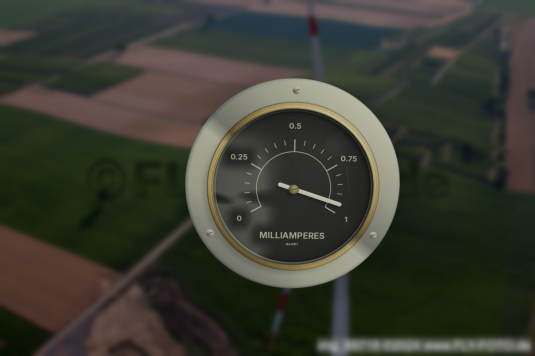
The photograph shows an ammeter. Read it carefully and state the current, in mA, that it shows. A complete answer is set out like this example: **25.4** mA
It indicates **0.95** mA
